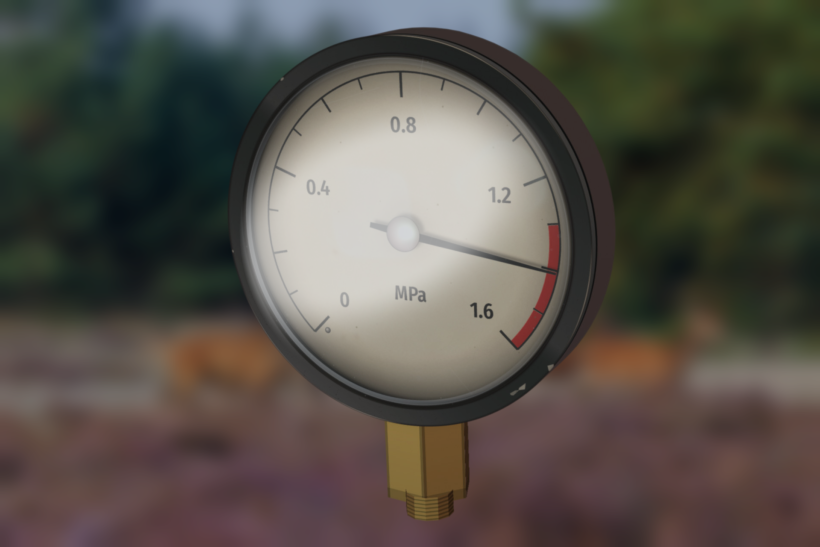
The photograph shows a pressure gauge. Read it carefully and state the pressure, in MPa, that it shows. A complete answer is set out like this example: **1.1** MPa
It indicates **1.4** MPa
